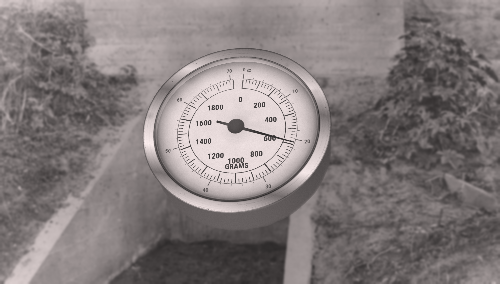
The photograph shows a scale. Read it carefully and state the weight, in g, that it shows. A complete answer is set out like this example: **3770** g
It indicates **600** g
